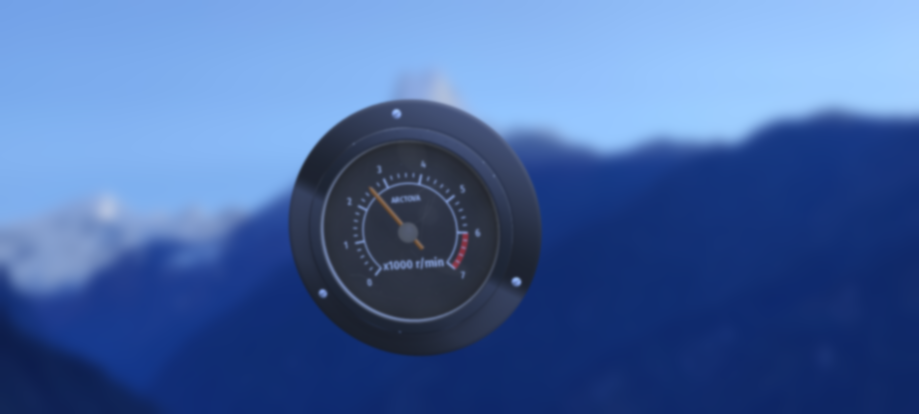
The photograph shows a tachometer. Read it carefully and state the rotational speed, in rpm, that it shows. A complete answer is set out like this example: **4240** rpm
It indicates **2600** rpm
